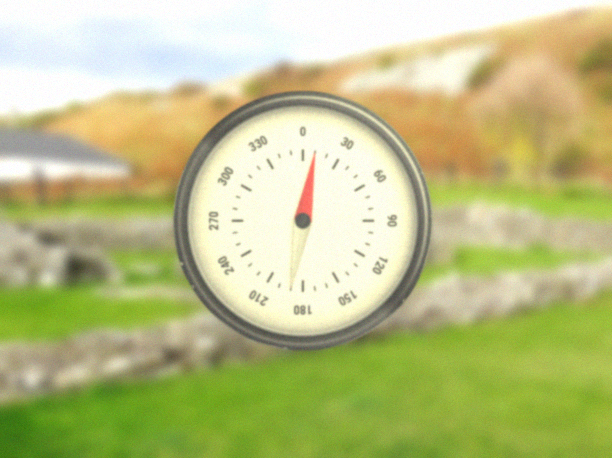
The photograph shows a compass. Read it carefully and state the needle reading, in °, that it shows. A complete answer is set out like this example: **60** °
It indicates **10** °
